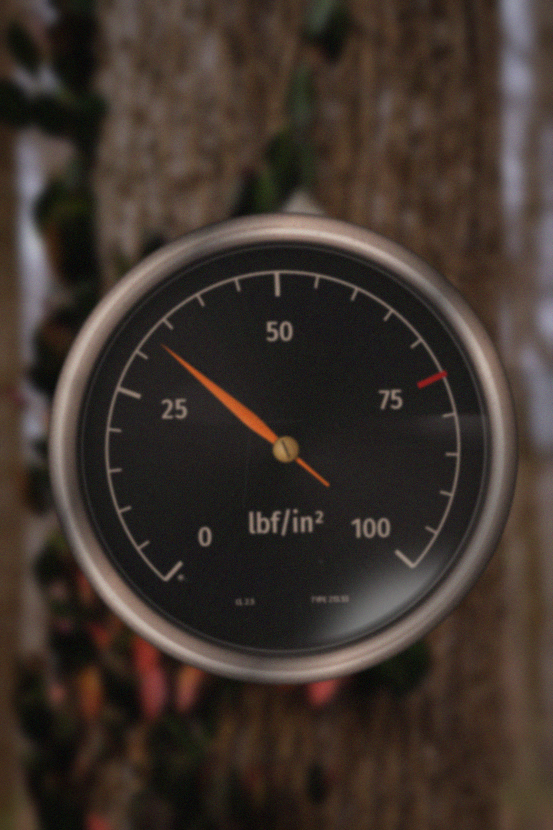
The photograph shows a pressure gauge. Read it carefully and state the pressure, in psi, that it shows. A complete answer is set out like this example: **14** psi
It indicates **32.5** psi
